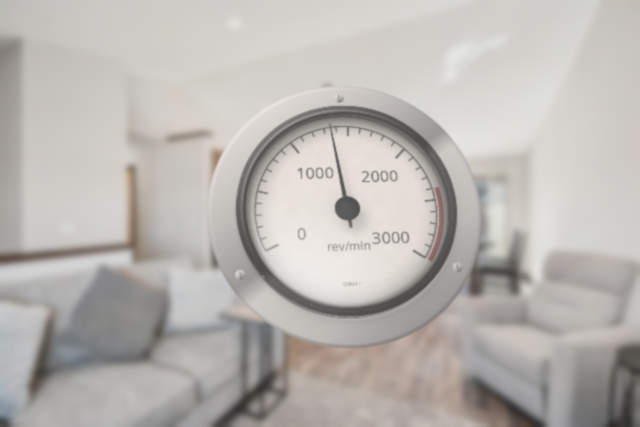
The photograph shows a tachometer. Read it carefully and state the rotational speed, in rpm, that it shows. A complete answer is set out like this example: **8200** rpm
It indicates **1350** rpm
